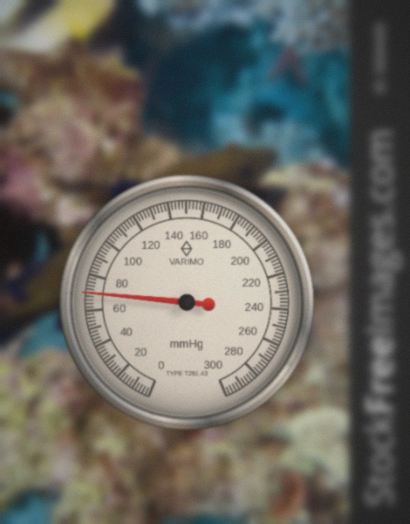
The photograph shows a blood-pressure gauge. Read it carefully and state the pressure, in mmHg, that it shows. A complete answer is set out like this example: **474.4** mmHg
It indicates **70** mmHg
